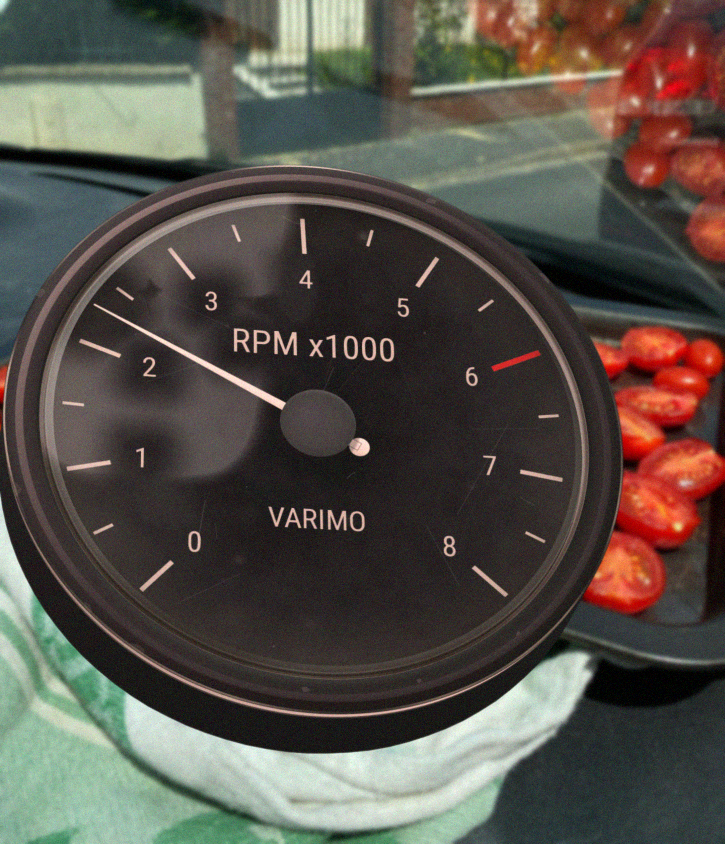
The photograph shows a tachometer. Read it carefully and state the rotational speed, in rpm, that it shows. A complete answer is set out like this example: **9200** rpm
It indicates **2250** rpm
